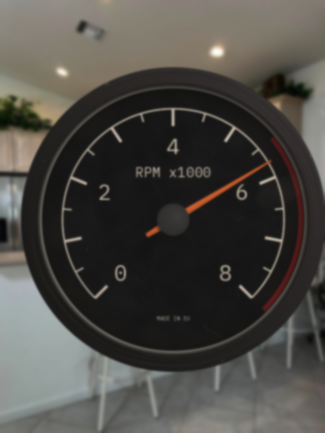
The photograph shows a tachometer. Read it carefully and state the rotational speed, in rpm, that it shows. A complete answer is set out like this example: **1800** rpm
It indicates **5750** rpm
